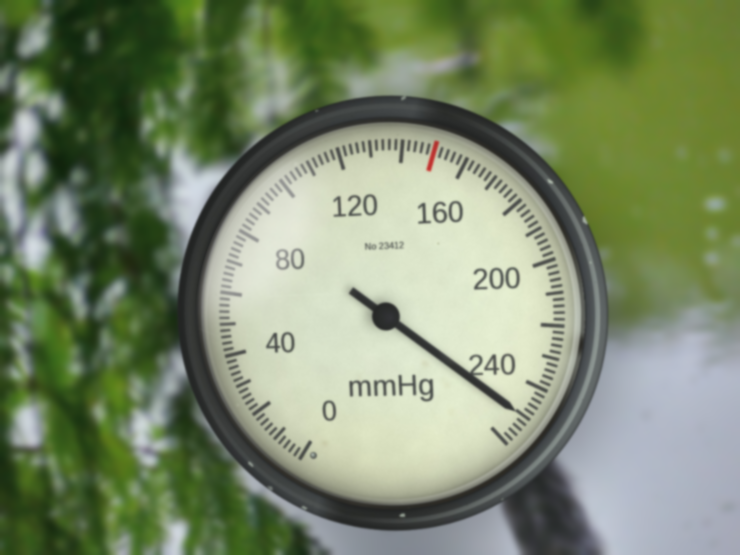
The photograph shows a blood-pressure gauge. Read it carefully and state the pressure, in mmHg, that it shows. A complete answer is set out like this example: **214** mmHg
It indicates **250** mmHg
